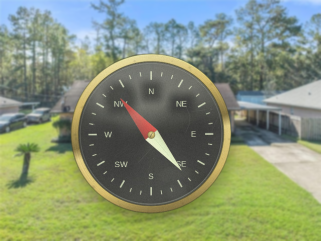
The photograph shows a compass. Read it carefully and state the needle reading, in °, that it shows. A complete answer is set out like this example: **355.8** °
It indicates **320** °
